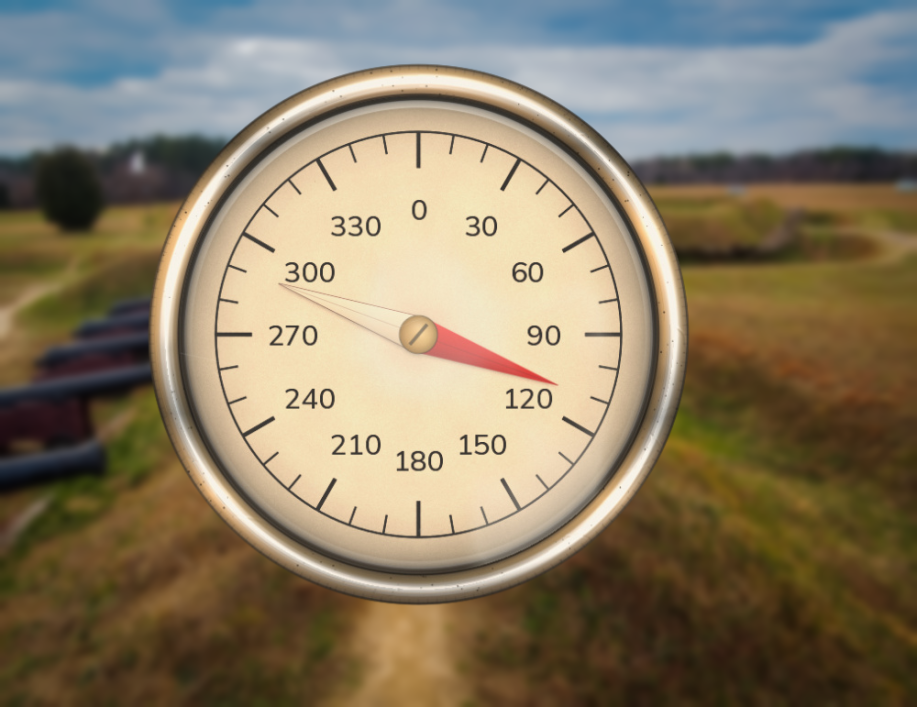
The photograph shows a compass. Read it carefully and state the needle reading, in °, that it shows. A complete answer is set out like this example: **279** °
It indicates **110** °
